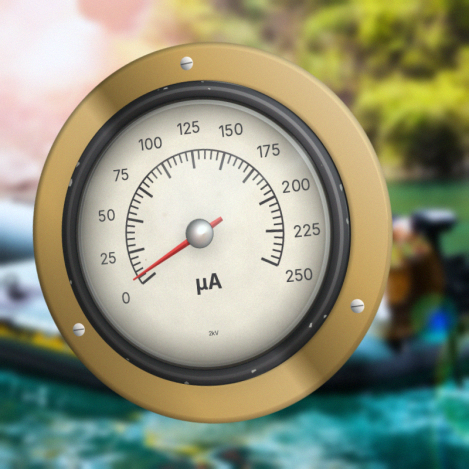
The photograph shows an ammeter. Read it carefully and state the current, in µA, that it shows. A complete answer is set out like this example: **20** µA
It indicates **5** µA
